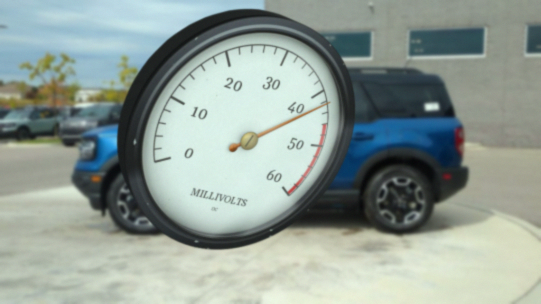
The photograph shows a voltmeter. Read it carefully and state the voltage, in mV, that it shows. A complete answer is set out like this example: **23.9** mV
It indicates **42** mV
